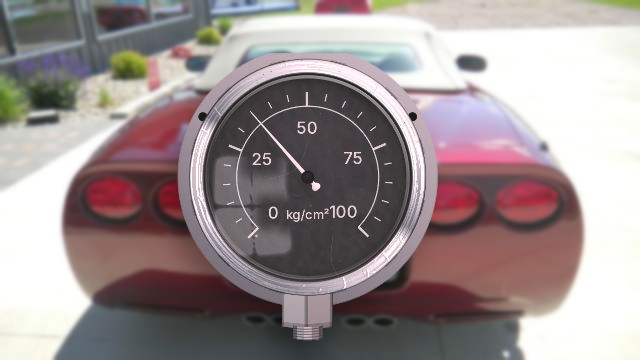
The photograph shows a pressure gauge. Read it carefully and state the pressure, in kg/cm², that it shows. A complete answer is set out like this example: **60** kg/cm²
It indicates **35** kg/cm²
